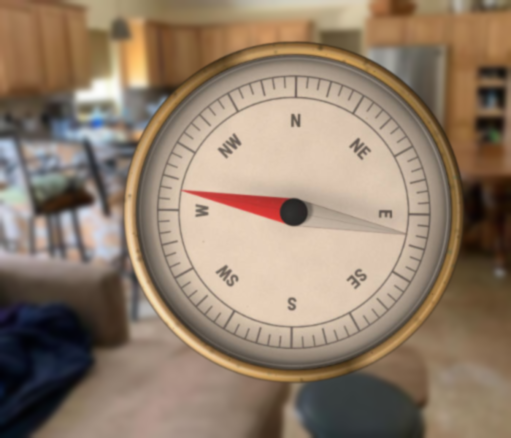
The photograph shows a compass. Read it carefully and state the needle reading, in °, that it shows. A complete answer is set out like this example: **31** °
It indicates **280** °
